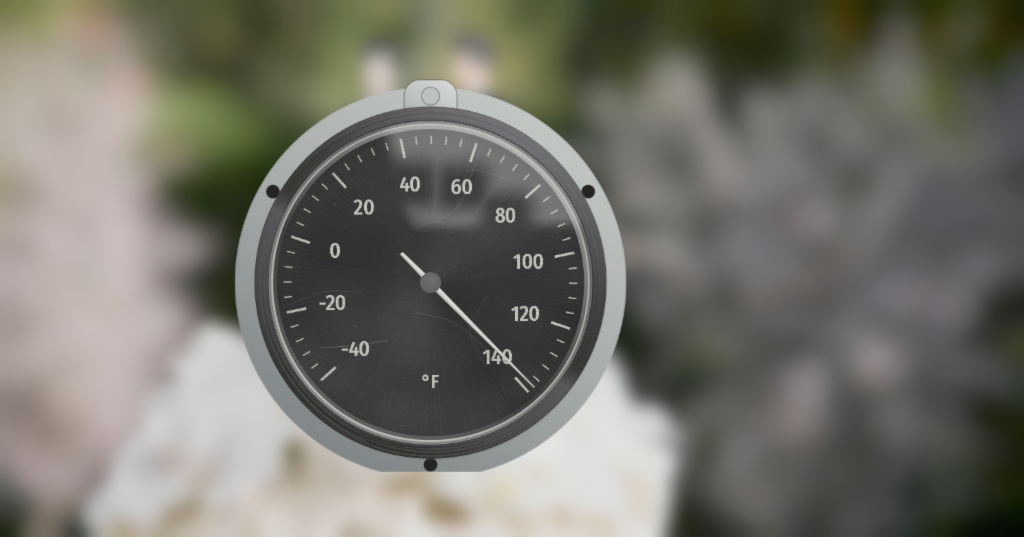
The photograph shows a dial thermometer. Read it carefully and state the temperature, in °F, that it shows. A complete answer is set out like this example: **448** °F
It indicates **138** °F
